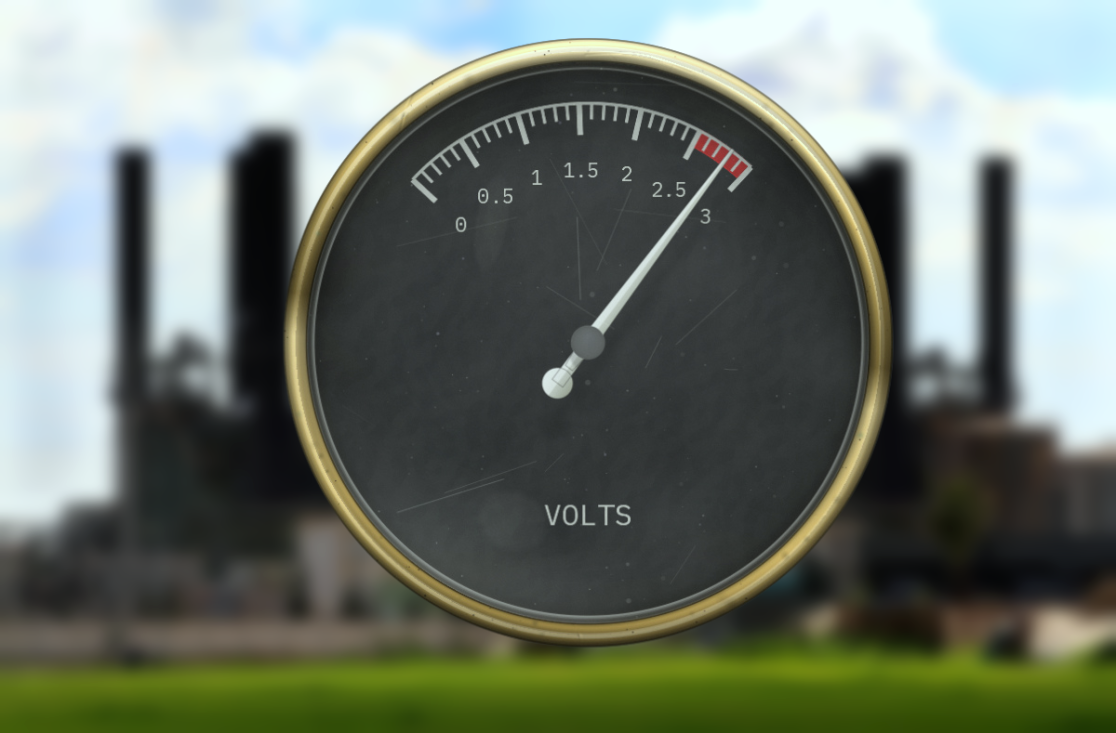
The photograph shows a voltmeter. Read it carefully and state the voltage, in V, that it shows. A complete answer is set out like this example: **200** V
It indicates **2.8** V
